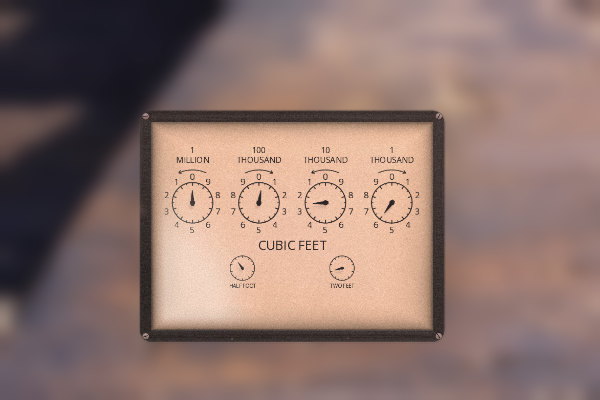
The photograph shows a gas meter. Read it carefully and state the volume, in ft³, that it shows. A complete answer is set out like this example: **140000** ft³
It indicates **2600** ft³
